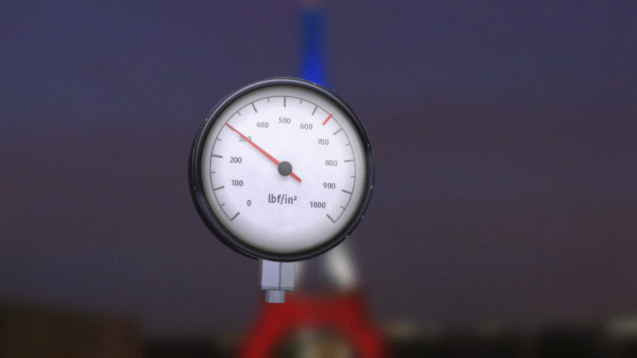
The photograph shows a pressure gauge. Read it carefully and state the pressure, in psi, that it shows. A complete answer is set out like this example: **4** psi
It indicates **300** psi
